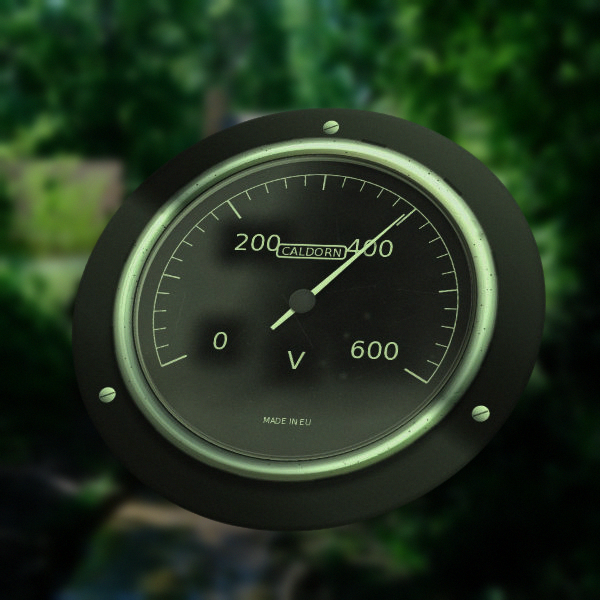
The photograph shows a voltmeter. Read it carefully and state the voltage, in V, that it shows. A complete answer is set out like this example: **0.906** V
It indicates **400** V
